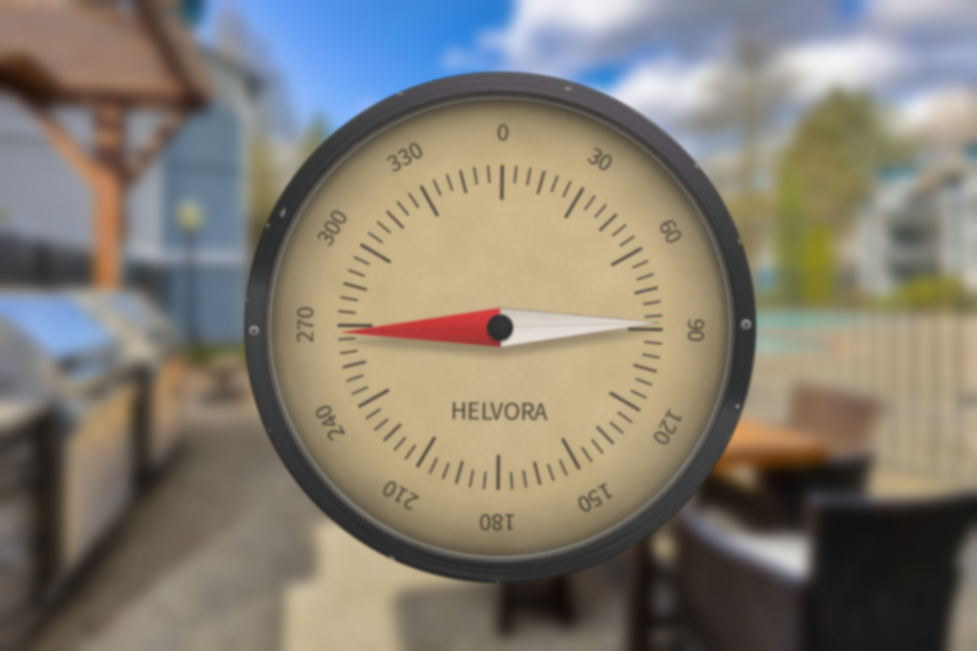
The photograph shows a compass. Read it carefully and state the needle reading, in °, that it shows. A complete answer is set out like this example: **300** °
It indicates **267.5** °
